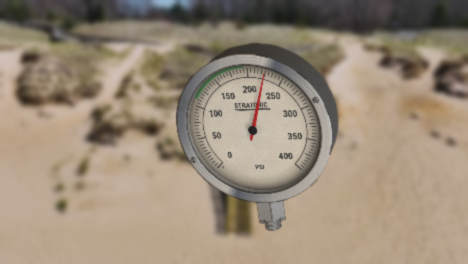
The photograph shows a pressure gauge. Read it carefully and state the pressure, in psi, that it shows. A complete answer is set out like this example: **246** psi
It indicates **225** psi
